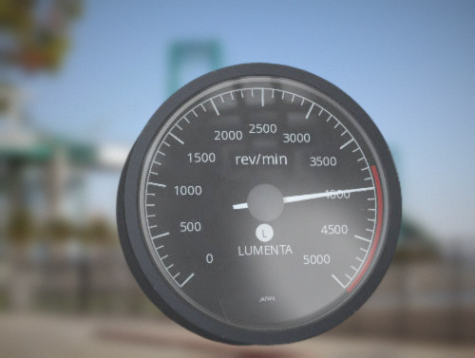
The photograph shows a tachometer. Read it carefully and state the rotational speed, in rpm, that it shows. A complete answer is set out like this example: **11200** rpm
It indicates **4000** rpm
